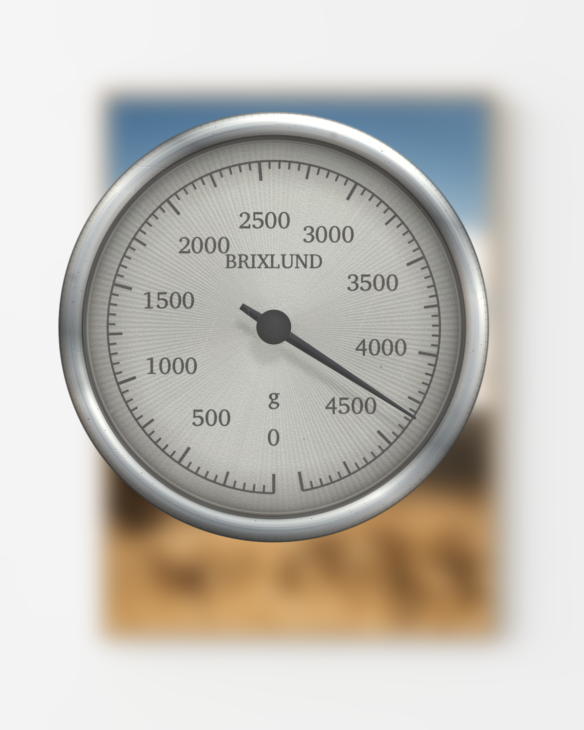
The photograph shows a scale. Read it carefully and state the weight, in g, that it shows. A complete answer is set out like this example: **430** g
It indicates **4325** g
